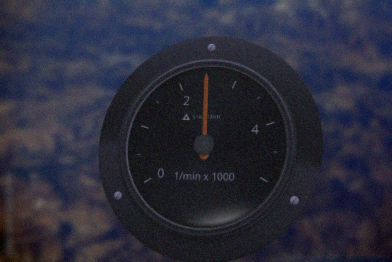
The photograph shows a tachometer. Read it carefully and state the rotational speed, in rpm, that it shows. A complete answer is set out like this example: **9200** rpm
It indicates **2500** rpm
